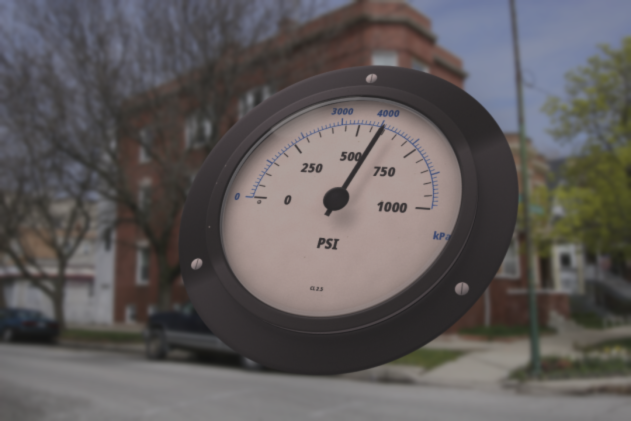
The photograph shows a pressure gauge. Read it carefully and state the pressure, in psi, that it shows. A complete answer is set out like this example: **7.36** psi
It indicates **600** psi
